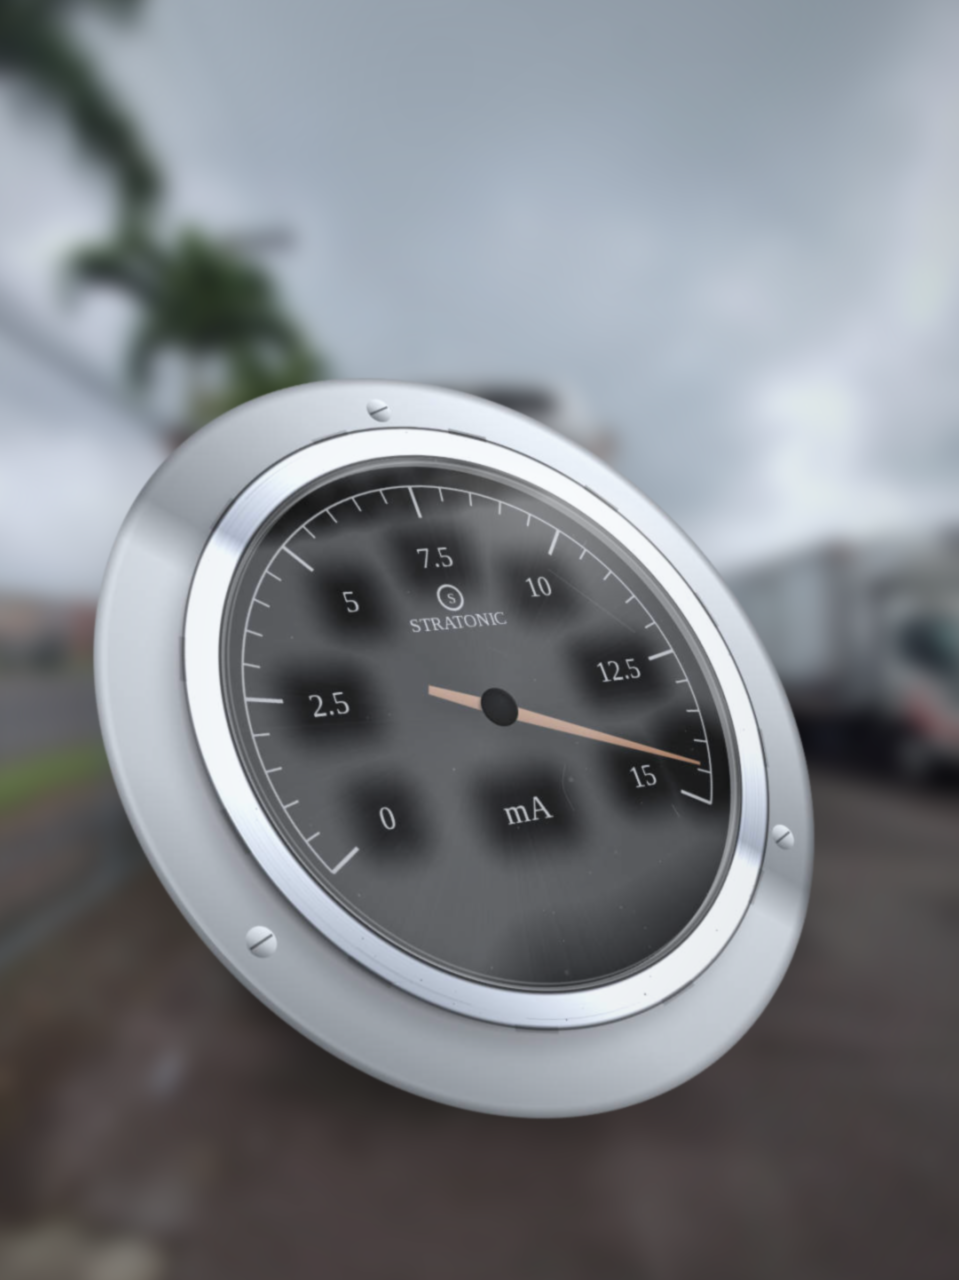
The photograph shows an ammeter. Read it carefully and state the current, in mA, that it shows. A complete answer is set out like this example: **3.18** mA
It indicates **14.5** mA
